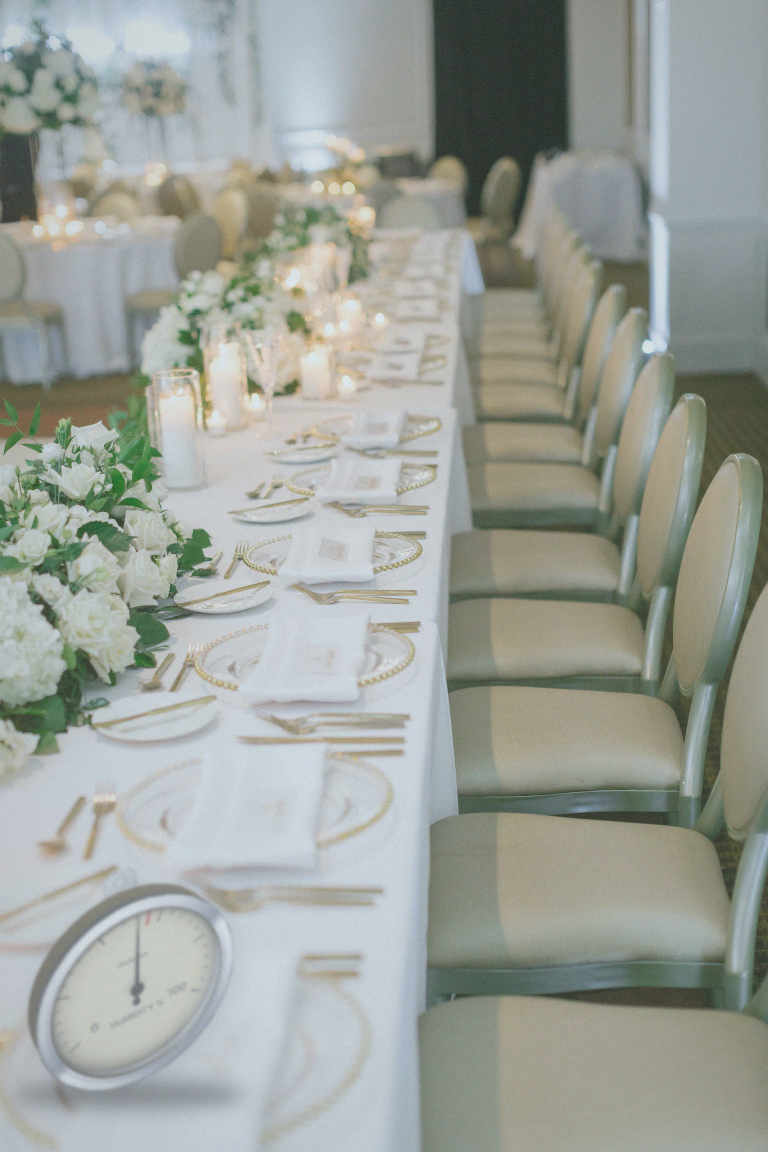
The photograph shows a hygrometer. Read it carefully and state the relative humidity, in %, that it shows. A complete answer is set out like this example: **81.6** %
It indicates **52** %
